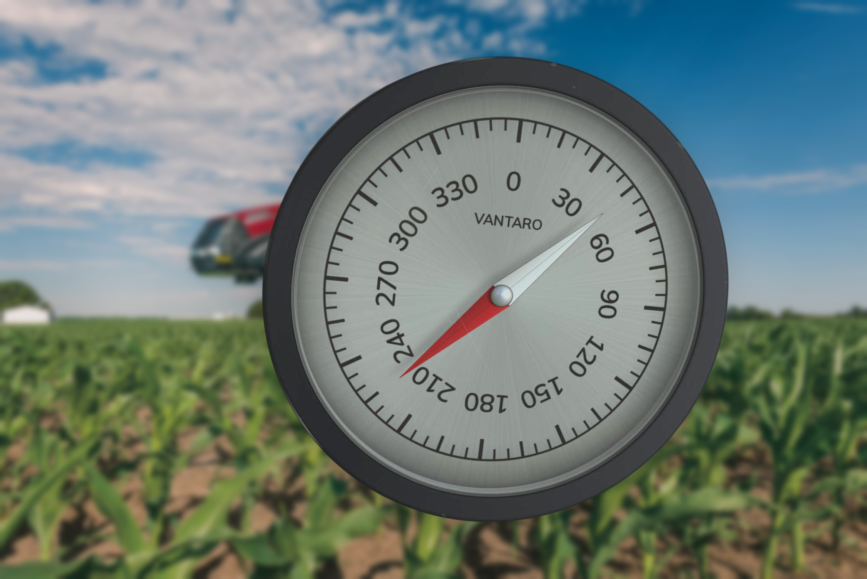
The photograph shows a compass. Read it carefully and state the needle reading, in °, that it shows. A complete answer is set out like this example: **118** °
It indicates **225** °
